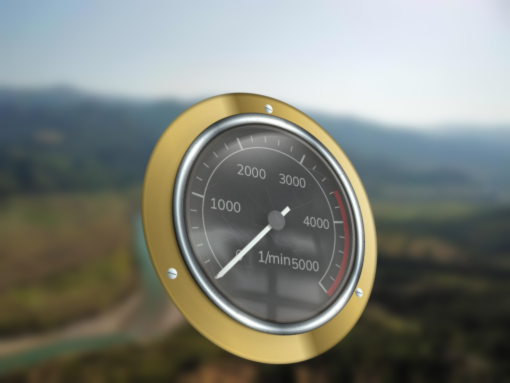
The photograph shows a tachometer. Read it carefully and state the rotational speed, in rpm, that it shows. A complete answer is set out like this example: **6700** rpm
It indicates **0** rpm
